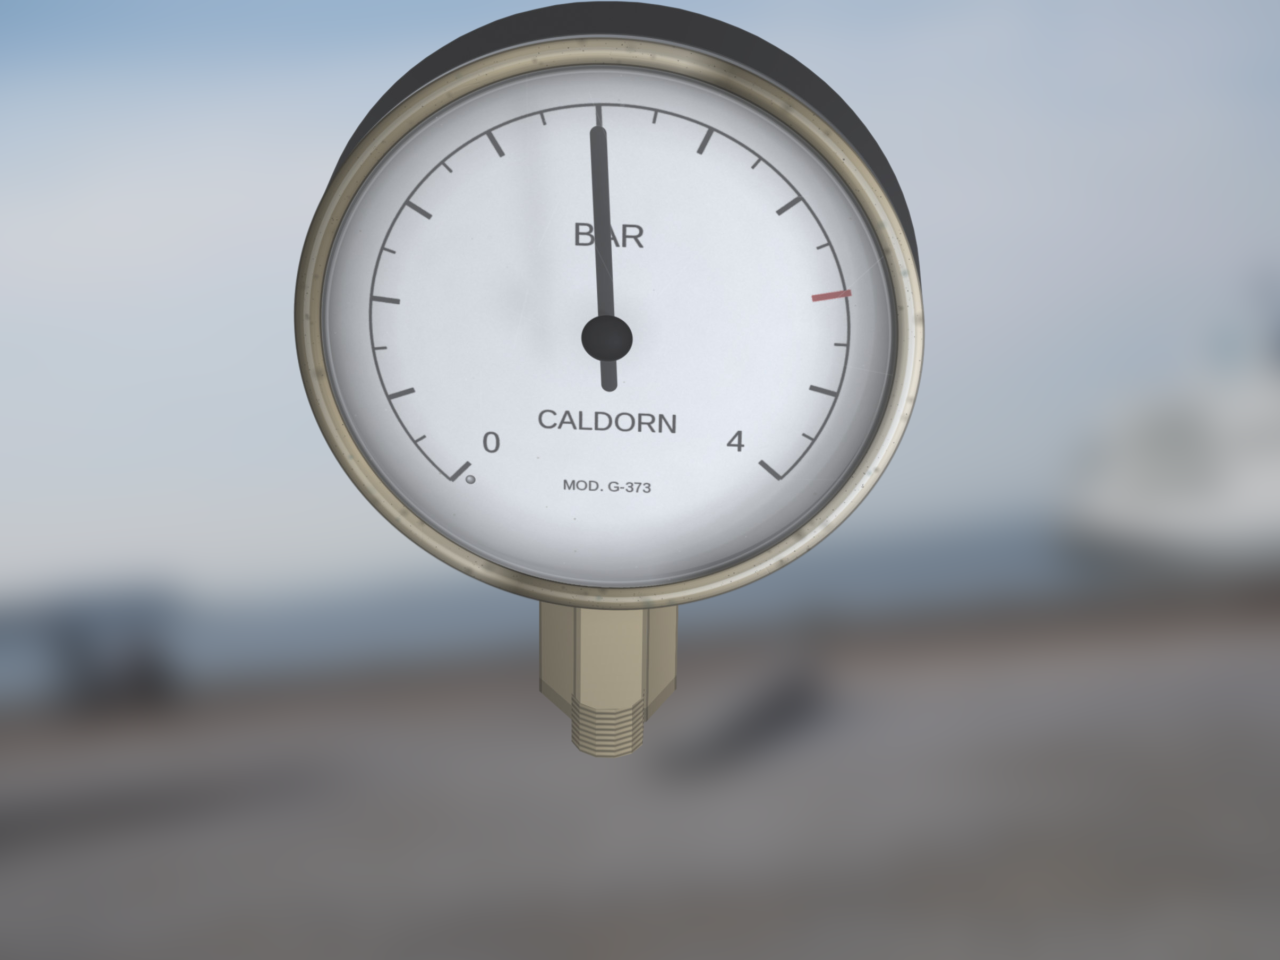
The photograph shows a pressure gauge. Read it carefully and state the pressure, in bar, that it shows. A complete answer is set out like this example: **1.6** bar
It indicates **2** bar
